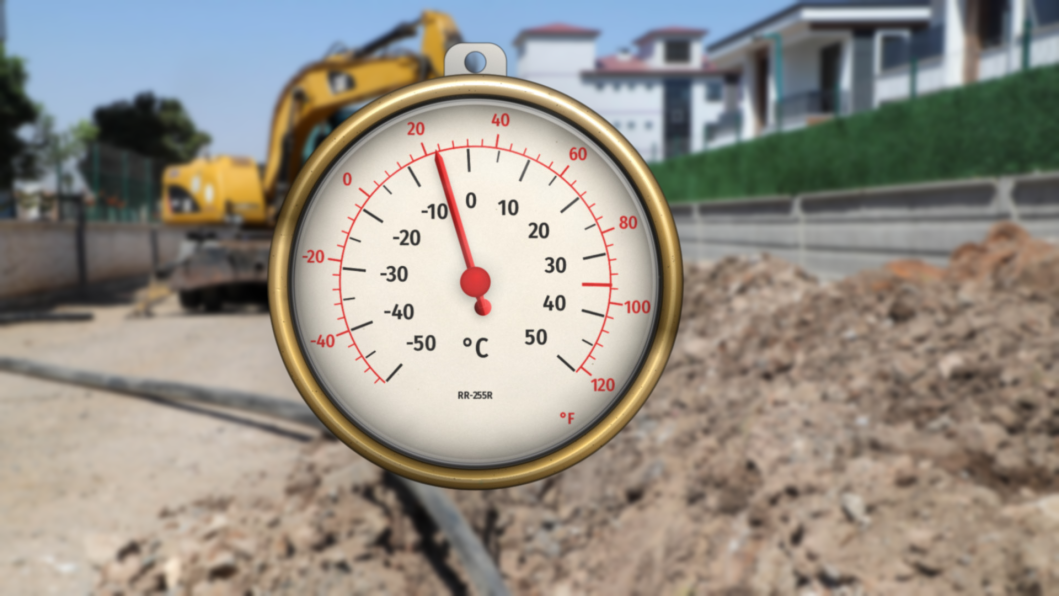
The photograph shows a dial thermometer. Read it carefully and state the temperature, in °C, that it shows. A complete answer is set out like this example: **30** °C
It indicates **-5** °C
